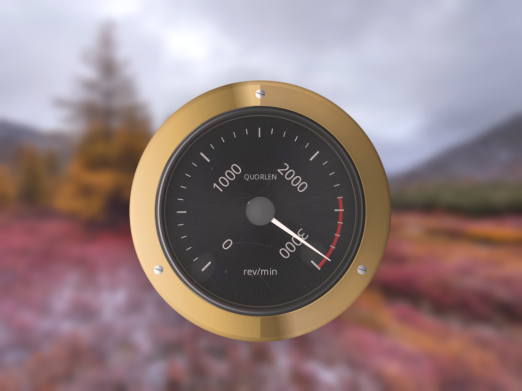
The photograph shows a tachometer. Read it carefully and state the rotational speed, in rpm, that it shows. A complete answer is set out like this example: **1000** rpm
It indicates **2900** rpm
